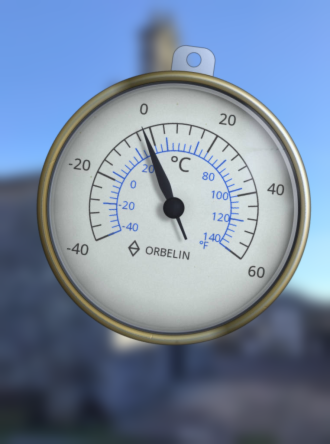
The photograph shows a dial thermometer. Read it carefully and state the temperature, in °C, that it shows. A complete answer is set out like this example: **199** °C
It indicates **-2** °C
